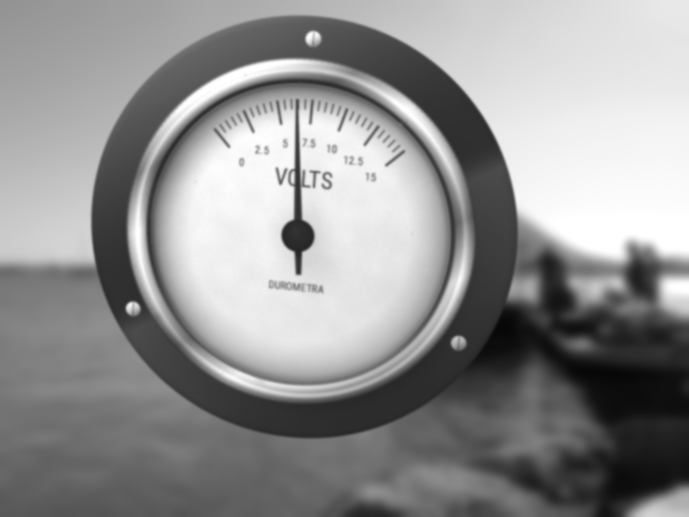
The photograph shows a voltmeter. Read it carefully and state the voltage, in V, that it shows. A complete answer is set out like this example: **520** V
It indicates **6.5** V
